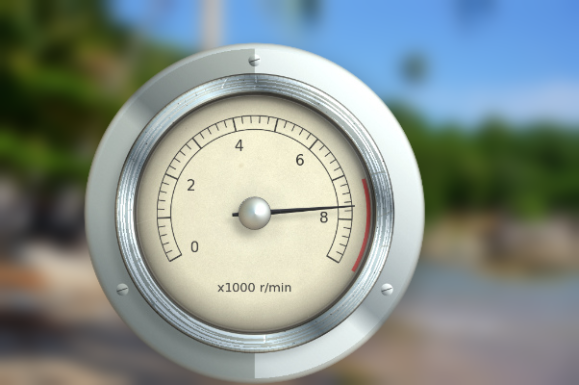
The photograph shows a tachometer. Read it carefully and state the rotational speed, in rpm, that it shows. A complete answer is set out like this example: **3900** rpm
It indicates **7700** rpm
